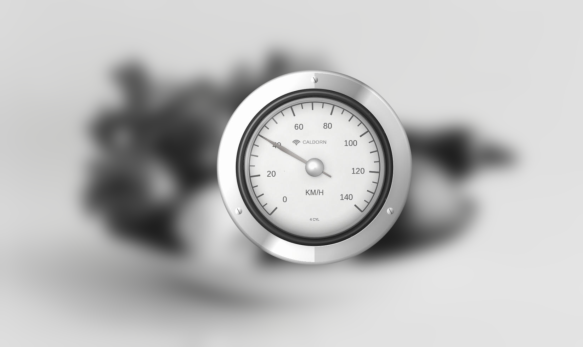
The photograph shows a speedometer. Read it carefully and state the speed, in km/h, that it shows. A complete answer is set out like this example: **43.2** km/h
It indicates **40** km/h
